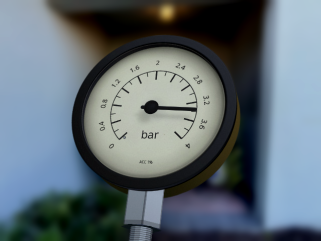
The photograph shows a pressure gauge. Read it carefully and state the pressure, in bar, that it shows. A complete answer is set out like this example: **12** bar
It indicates **3.4** bar
